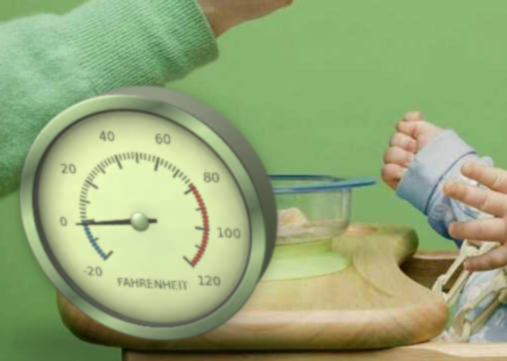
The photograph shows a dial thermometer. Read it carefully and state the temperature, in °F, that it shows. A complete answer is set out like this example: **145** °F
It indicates **0** °F
